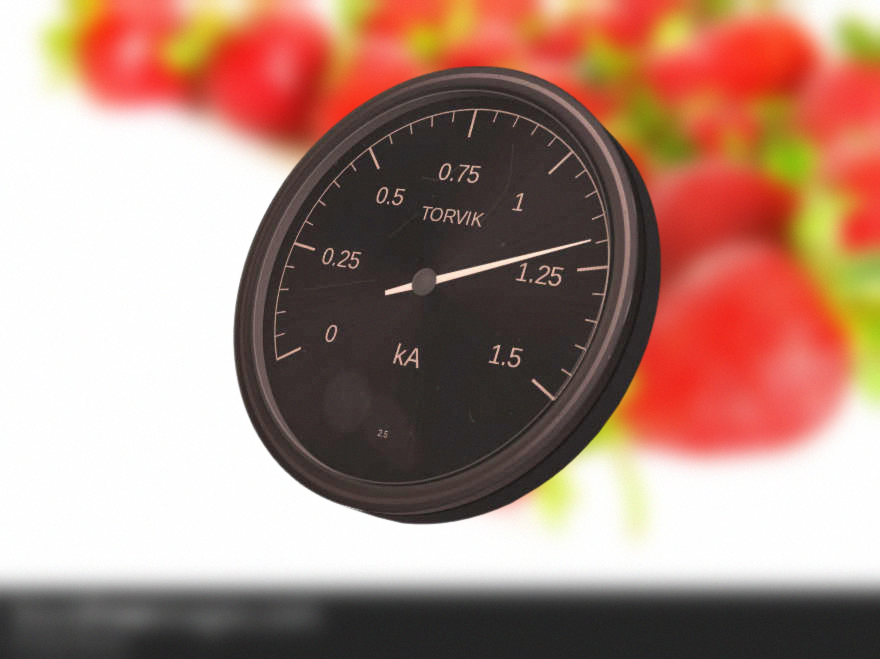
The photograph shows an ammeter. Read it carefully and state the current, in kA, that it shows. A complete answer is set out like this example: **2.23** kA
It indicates **1.2** kA
